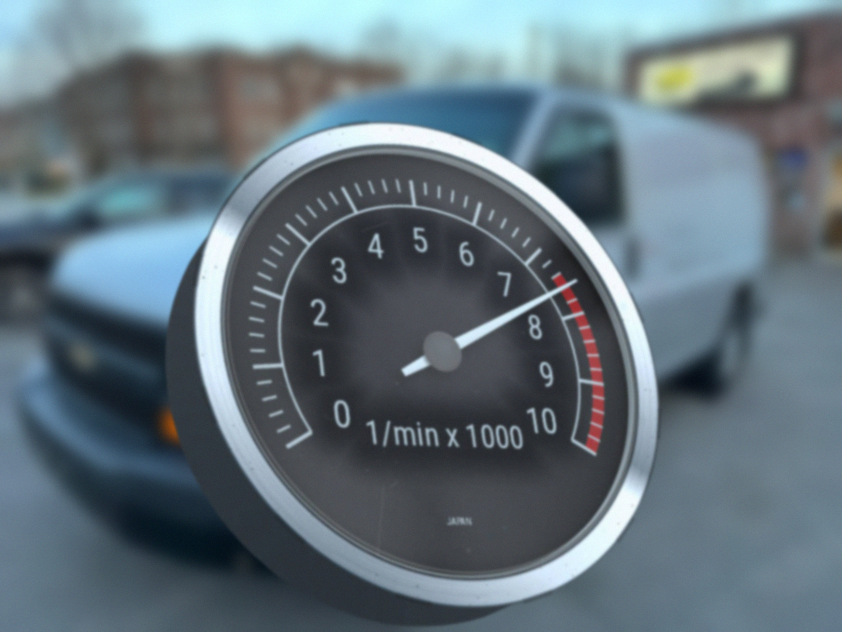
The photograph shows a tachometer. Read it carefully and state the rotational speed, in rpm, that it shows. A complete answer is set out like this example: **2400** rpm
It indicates **7600** rpm
